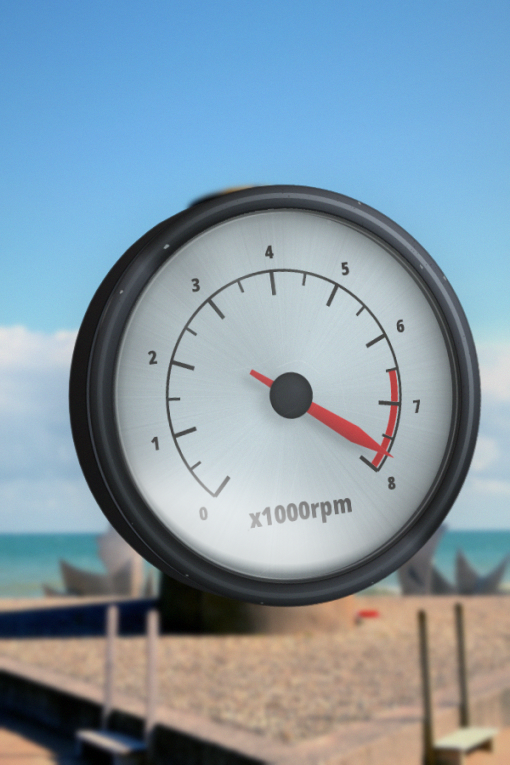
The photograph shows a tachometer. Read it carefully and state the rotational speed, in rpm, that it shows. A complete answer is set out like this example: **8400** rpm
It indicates **7750** rpm
